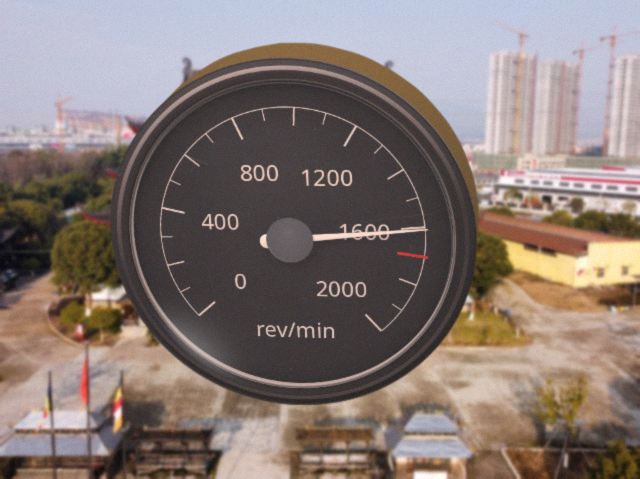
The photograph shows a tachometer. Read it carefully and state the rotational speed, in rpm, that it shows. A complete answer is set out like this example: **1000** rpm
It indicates **1600** rpm
